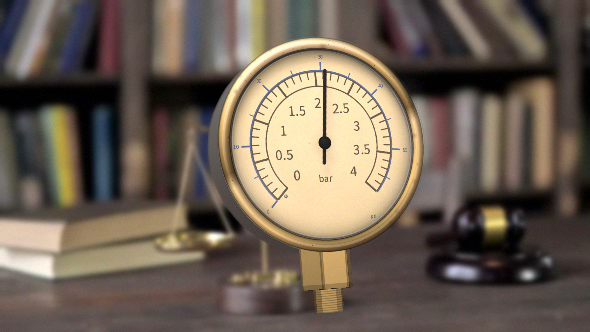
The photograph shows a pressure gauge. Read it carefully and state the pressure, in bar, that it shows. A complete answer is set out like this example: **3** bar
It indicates **2.1** bar
